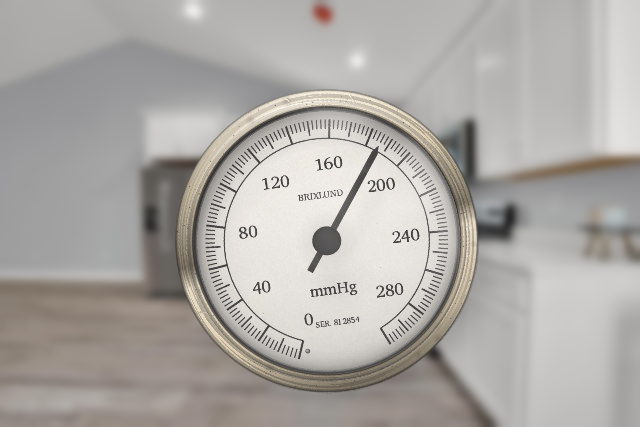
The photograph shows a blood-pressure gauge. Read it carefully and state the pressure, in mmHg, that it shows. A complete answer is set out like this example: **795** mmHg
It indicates **186** mmHg
